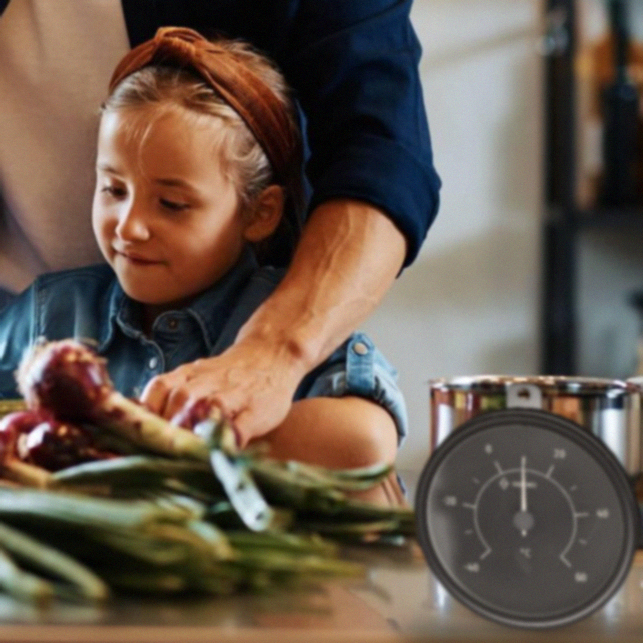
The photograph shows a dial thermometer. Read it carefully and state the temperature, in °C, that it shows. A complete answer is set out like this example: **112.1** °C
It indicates **10** °C
